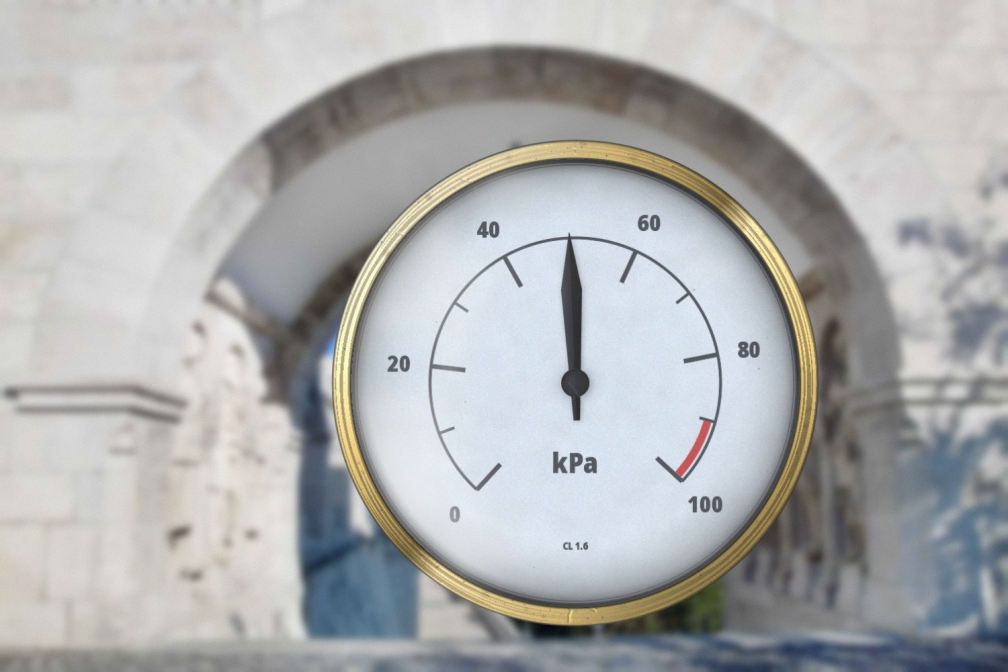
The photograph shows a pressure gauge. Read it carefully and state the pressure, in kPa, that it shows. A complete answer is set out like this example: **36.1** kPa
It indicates **50** kPa
